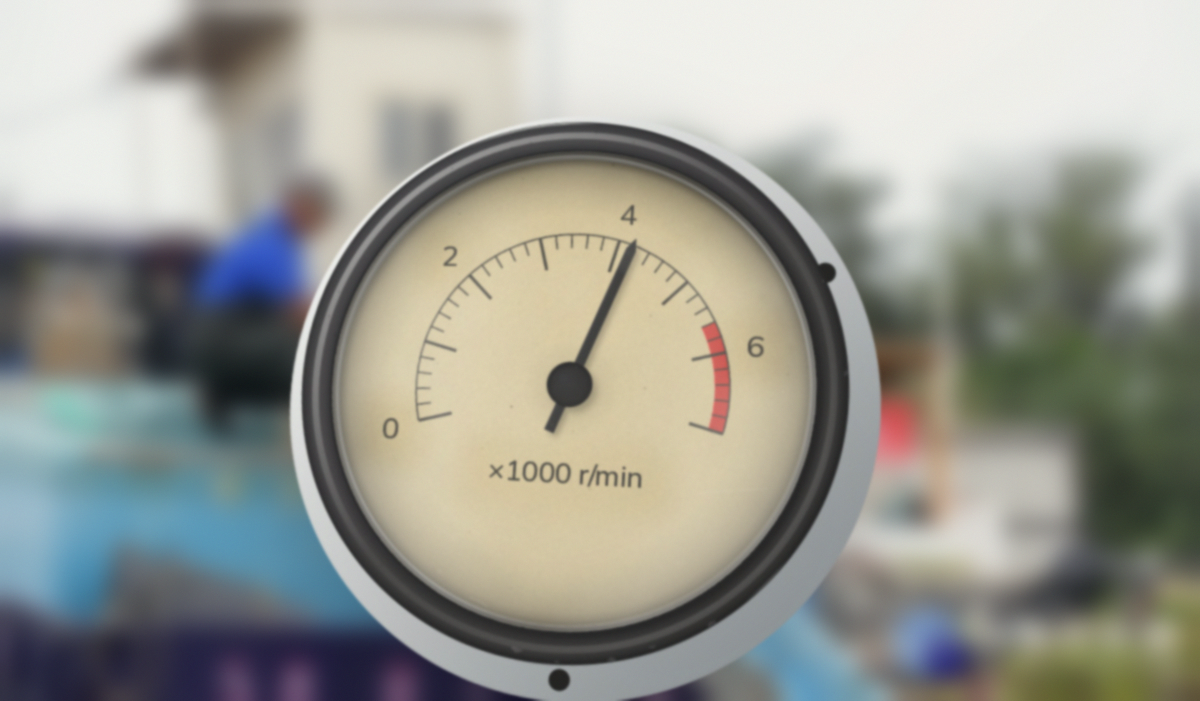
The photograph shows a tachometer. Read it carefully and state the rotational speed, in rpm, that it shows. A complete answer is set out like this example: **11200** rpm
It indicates **4200** rpm
